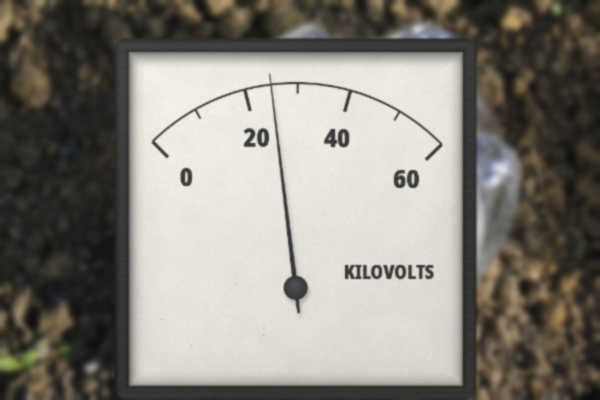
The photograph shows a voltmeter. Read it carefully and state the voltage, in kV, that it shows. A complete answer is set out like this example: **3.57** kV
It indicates **25** kV
